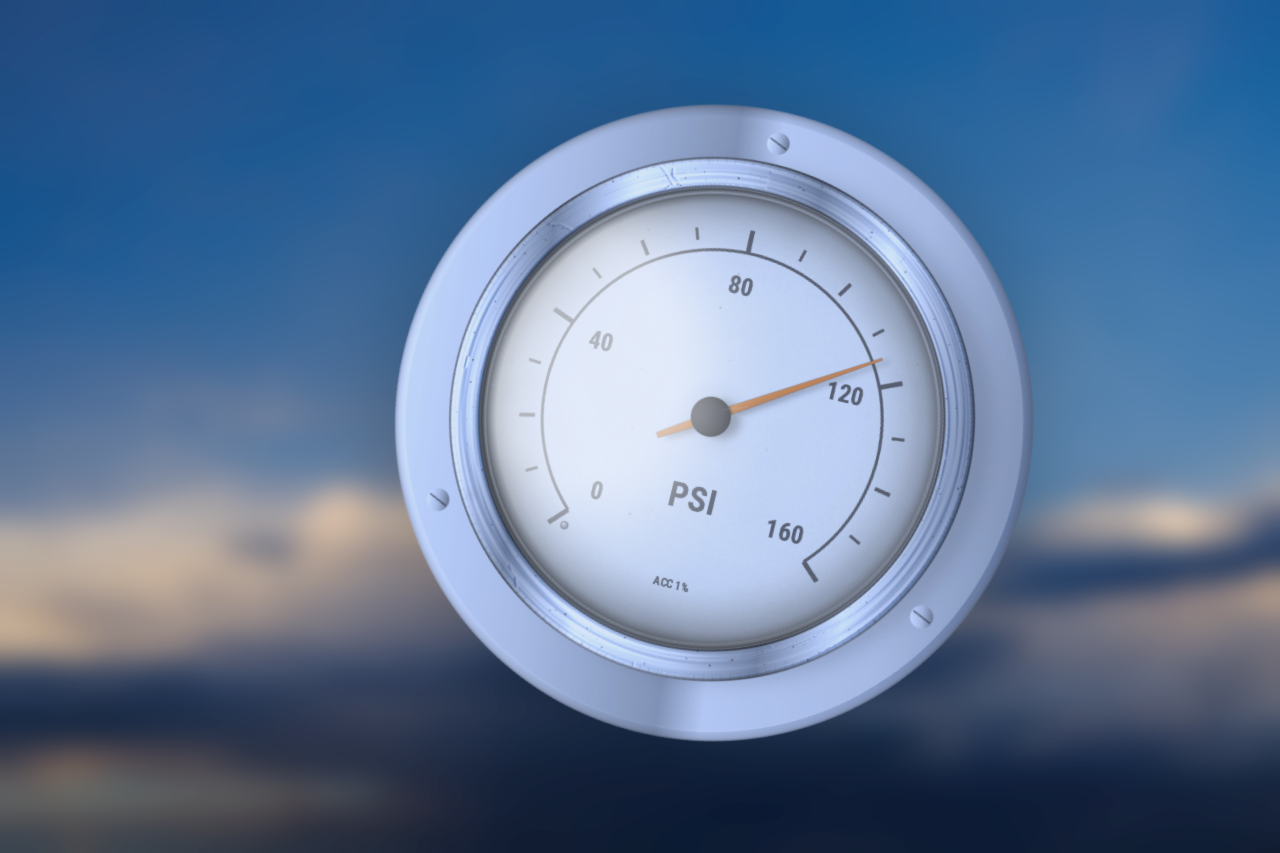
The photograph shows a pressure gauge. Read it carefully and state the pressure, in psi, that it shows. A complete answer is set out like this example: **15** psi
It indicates **115** psi
